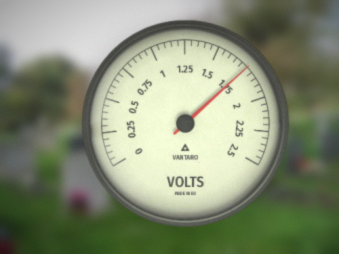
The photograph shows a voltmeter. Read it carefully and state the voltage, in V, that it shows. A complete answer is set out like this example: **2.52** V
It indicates **1.75** V
